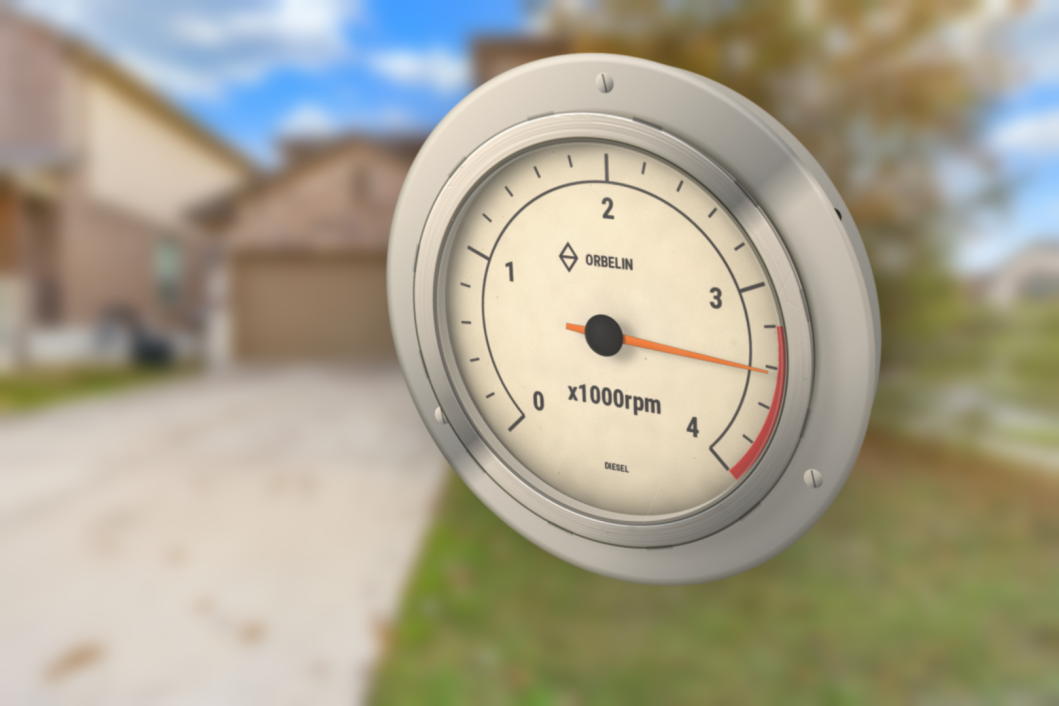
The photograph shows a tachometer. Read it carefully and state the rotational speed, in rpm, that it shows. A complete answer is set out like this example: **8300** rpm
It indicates **3400** rpm
